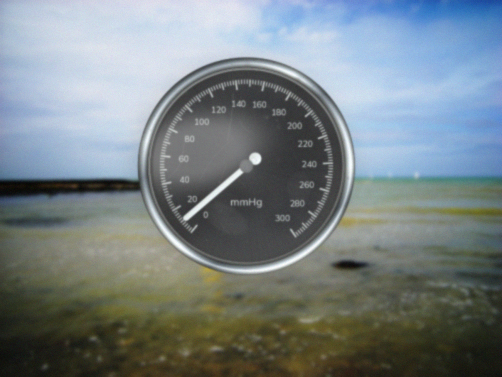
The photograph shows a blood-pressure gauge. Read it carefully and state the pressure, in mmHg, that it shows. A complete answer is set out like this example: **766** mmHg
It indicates **10** mmHg
